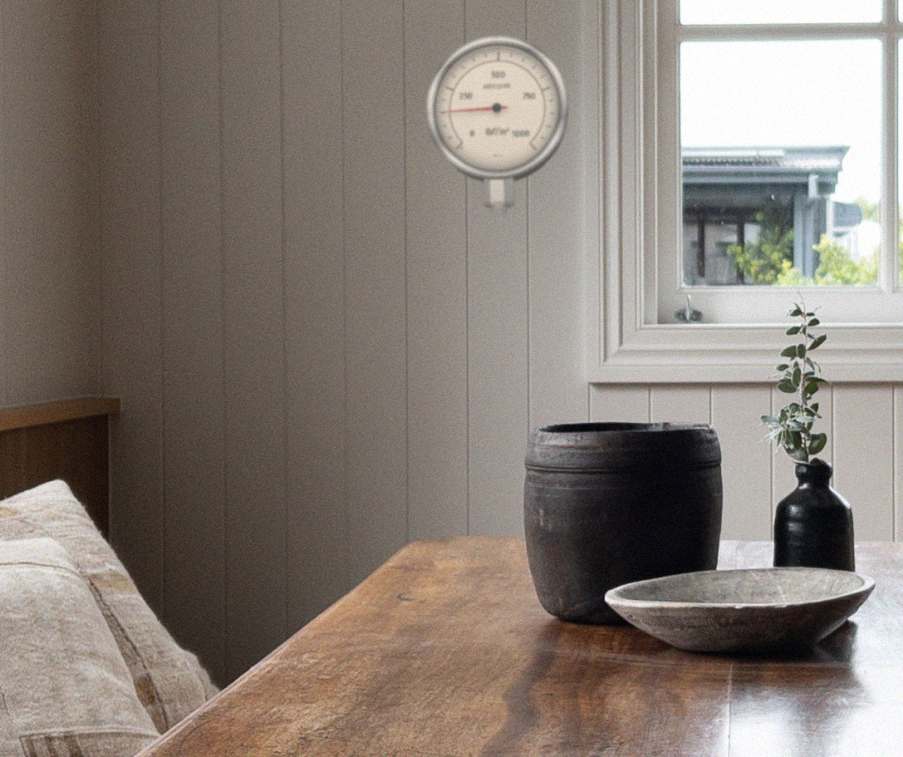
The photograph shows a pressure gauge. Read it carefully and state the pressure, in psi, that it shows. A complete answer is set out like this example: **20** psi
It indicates **150** psi
